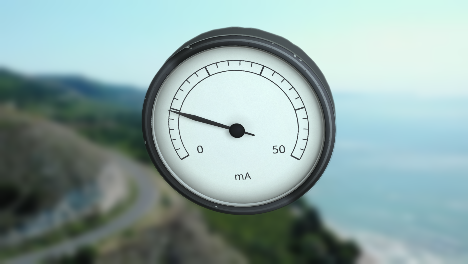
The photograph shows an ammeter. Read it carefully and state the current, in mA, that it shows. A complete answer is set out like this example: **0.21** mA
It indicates **10** mA
